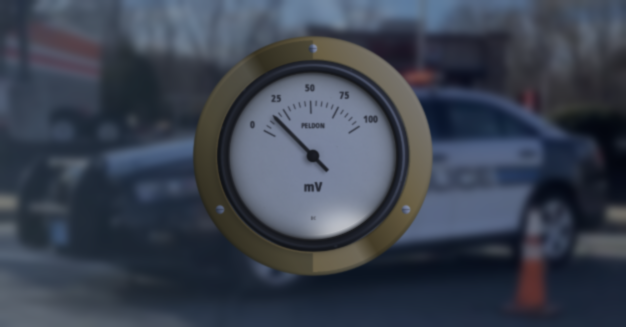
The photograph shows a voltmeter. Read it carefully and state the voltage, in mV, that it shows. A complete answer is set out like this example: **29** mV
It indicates **15** mV
